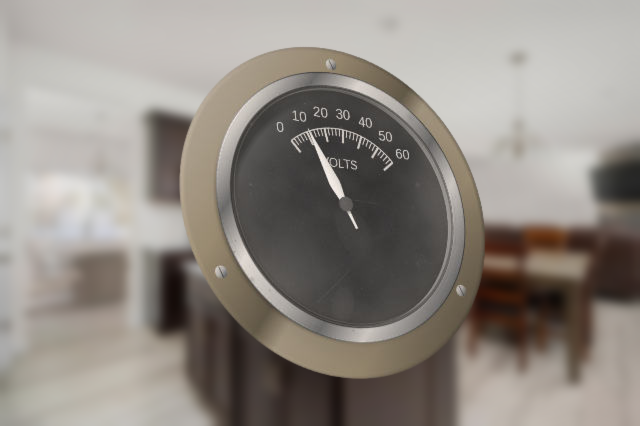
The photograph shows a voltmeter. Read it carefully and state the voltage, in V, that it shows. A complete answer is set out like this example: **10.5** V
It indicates **10** V
